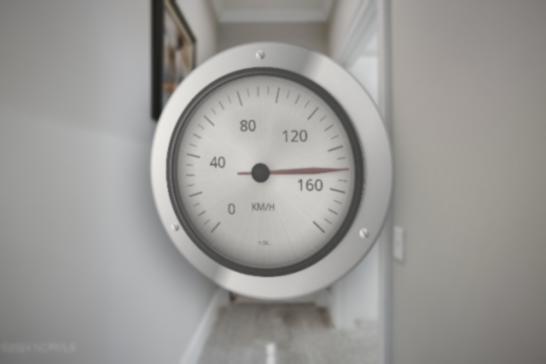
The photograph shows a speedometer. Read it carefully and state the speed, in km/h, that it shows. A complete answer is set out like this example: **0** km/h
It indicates **150** km/h
